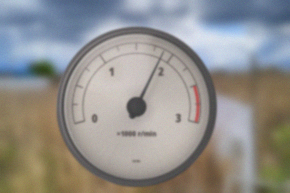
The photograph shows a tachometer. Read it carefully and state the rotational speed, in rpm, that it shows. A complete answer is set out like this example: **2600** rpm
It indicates **1875** rpm
